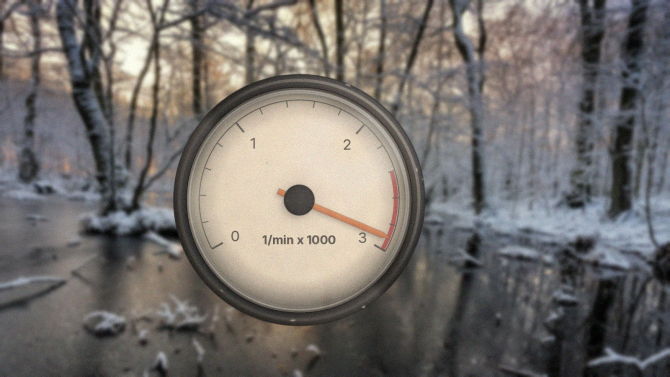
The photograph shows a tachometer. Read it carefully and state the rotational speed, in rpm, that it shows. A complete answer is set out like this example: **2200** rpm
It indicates **2900** rpm
